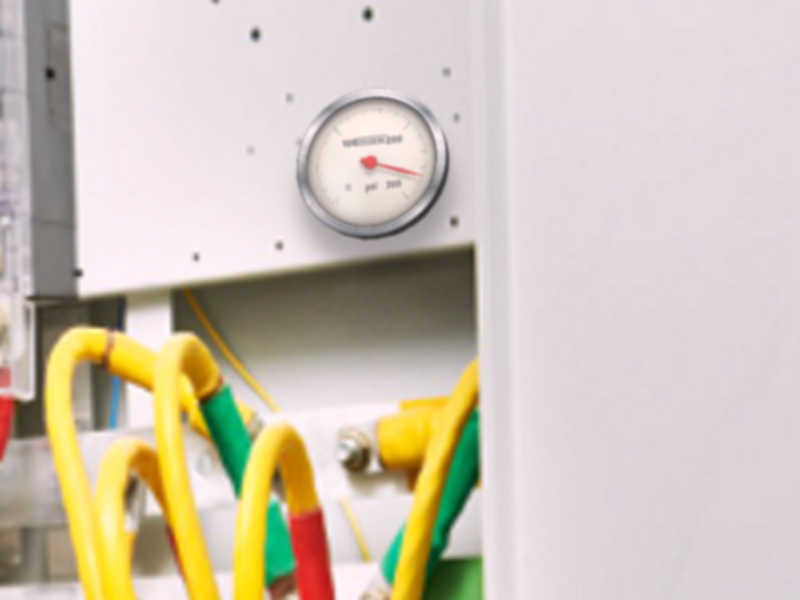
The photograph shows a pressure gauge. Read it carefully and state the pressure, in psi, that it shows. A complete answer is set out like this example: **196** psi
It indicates **270** psi
